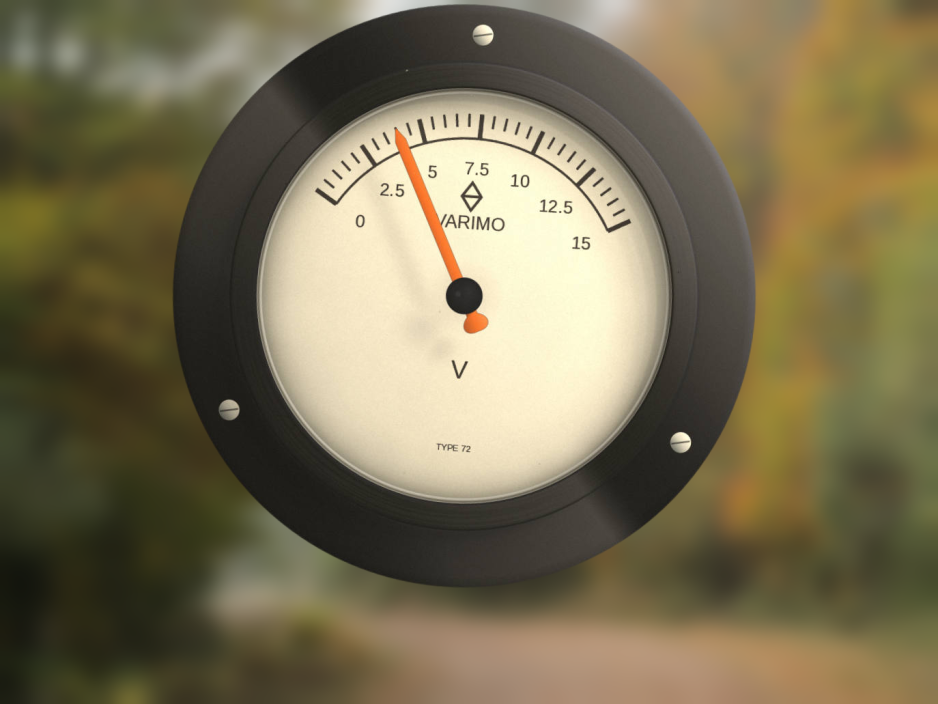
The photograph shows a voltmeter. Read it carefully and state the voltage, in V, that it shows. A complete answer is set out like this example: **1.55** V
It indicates **4** V
